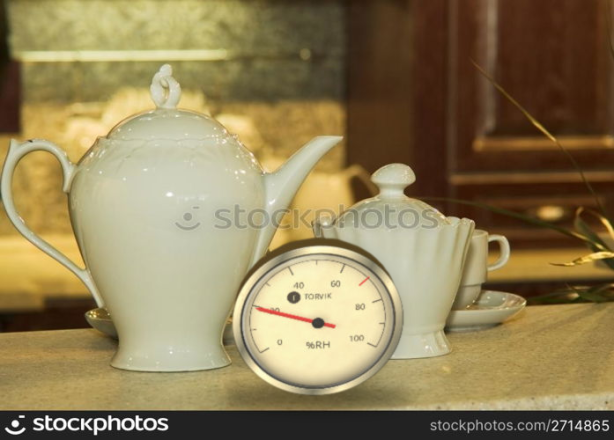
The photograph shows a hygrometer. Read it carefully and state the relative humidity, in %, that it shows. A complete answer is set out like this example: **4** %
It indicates **20** %
